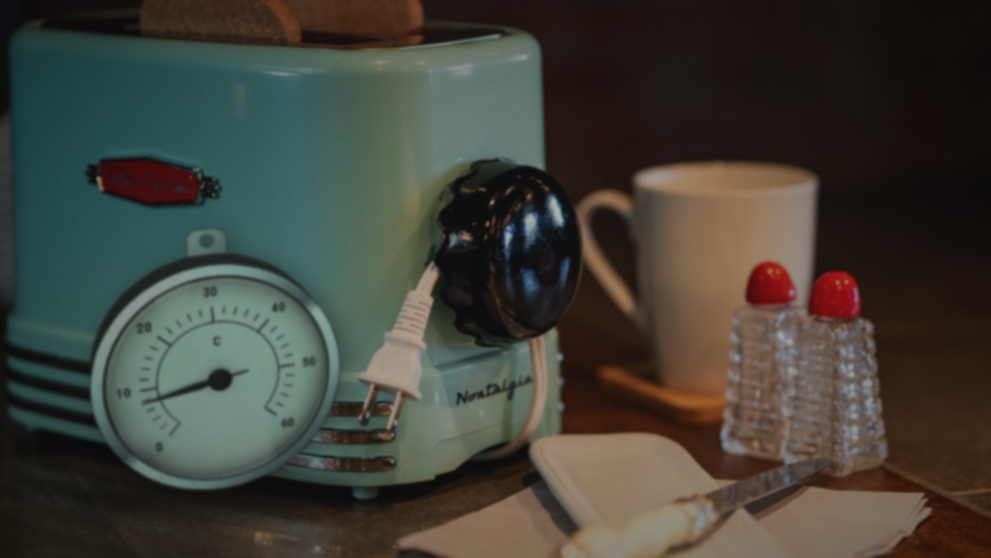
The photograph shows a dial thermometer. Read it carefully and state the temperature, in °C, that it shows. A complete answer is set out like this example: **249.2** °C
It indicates **8** °C
